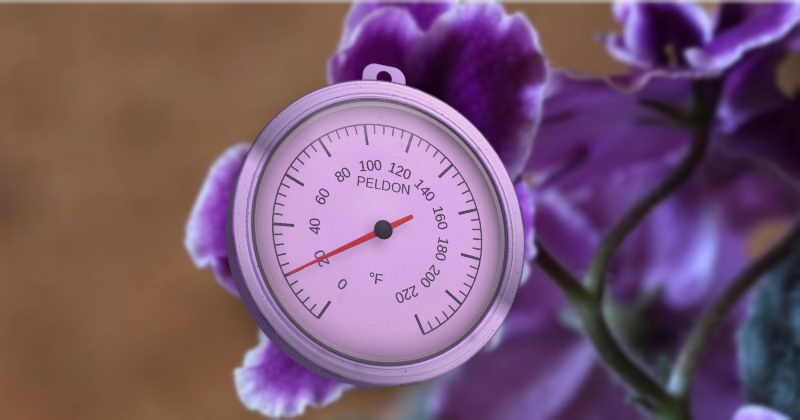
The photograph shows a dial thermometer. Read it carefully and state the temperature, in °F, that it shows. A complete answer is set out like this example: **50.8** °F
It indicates **20** °F
